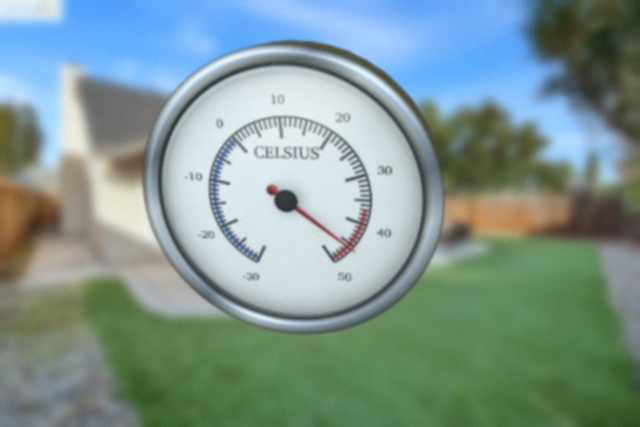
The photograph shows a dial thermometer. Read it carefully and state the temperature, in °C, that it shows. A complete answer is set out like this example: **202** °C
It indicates **45** °C
